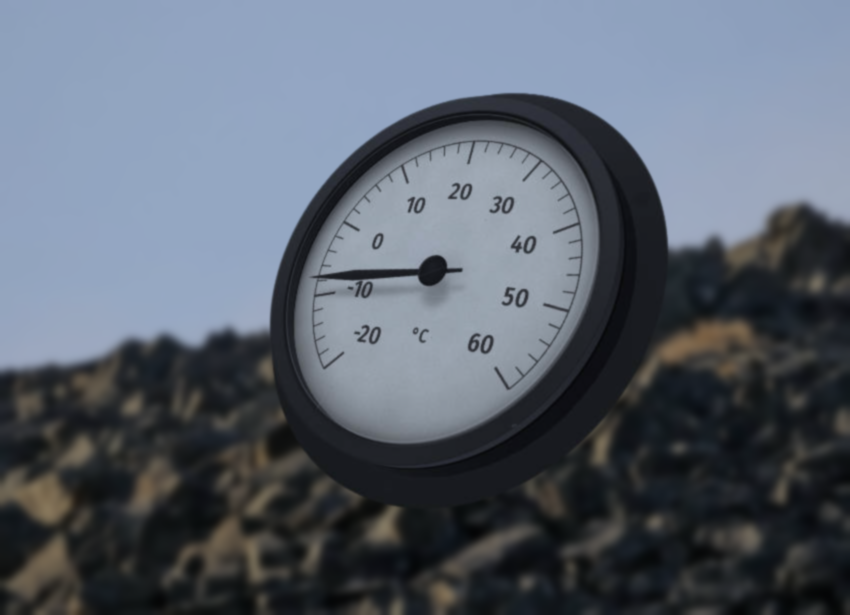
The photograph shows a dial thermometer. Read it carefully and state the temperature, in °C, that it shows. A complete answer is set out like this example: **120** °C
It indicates **-8** °C
